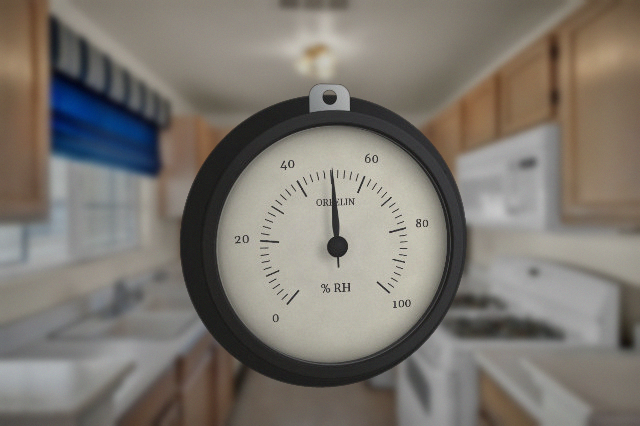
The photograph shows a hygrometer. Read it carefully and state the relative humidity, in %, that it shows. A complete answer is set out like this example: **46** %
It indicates **50** %
